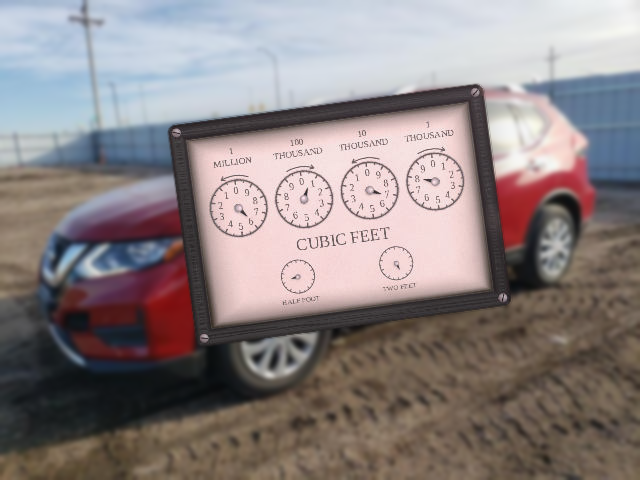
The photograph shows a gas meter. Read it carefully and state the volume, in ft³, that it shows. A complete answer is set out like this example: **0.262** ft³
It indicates **606800** ft³
